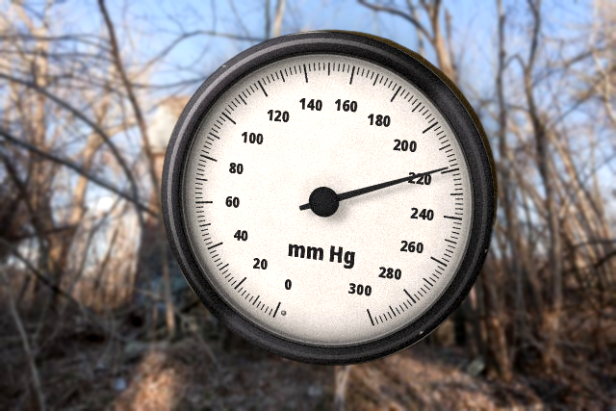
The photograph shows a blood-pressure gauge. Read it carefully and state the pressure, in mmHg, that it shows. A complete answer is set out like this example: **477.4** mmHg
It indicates **218** mmHg
